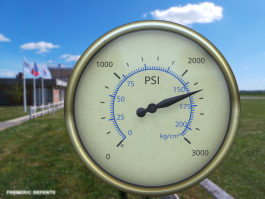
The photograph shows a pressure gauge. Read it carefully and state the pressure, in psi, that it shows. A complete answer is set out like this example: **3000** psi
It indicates **2300** psi
